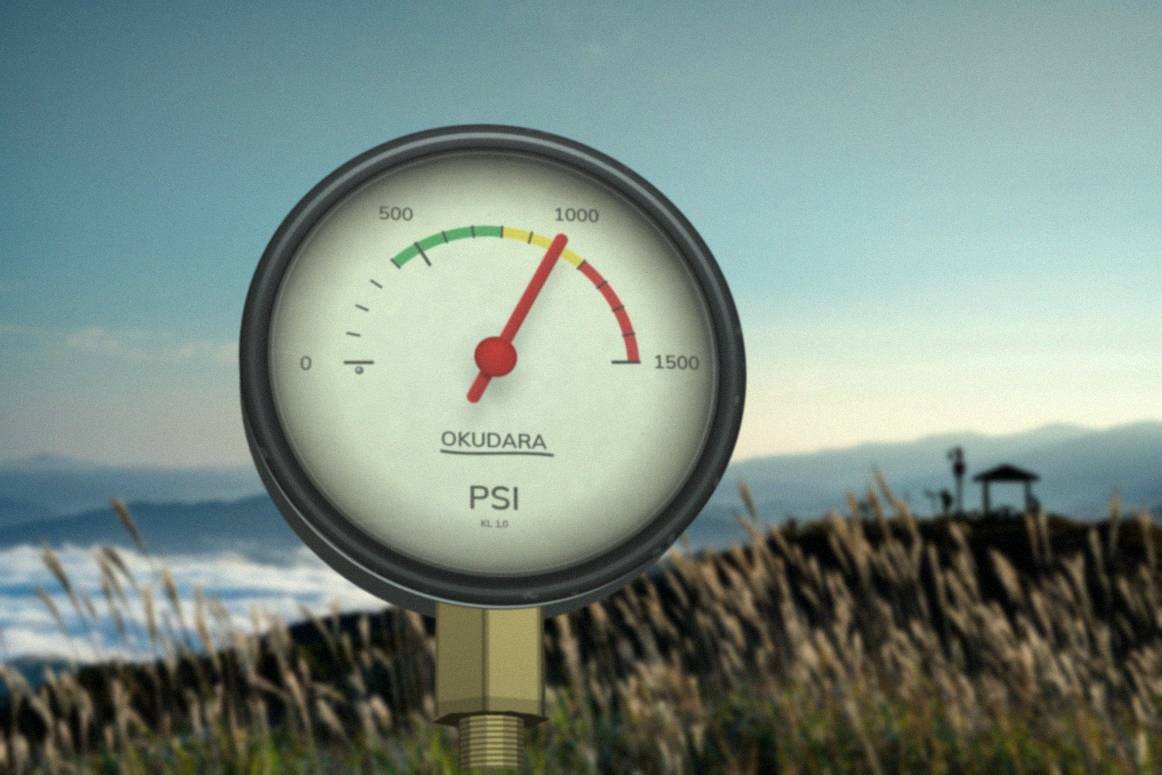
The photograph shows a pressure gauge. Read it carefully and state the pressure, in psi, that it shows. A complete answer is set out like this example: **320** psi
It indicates **1000** psi
